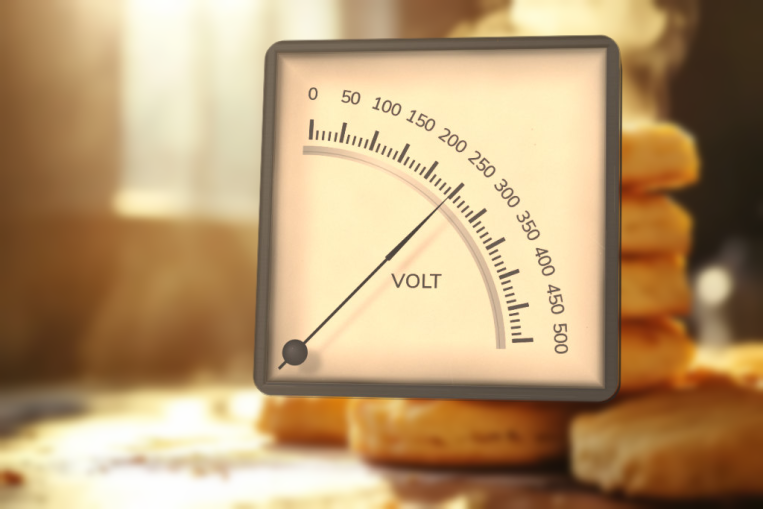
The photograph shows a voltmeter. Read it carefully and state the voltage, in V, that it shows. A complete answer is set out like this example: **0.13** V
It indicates **250** V
